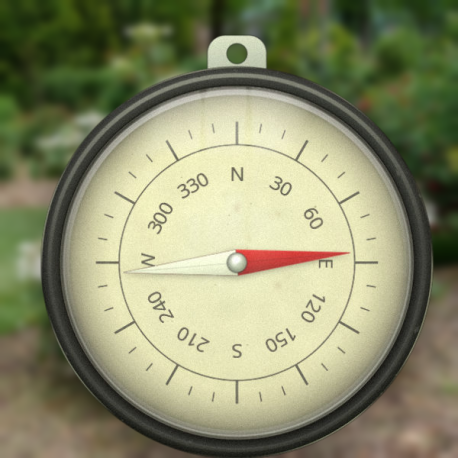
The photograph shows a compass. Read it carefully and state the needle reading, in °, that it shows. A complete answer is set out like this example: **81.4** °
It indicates **85** °
